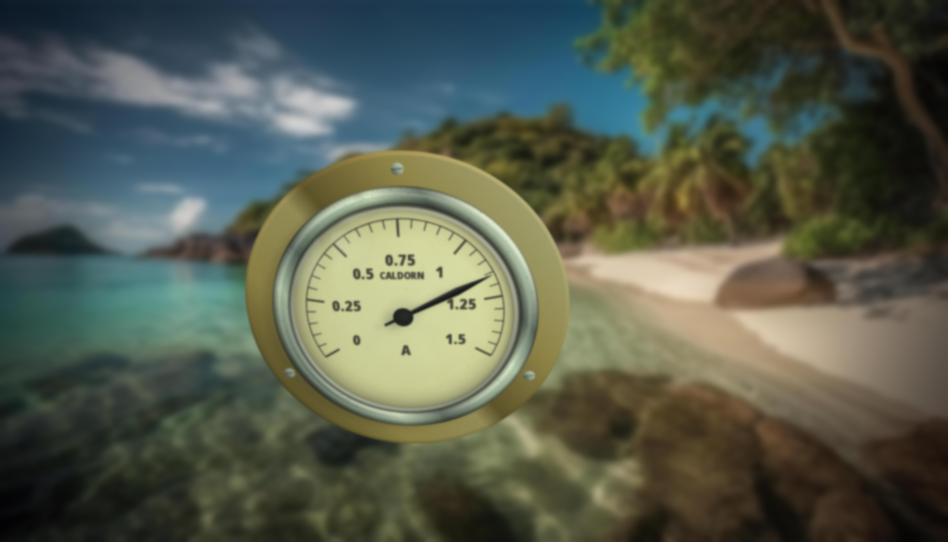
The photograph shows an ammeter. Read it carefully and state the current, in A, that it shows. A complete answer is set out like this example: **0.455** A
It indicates **1.15** A
